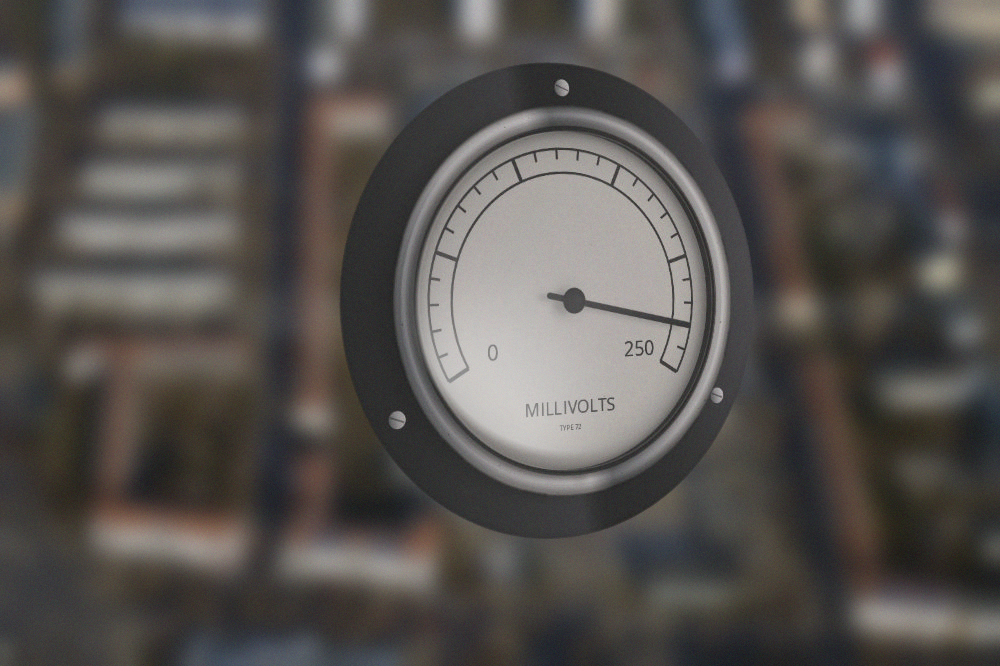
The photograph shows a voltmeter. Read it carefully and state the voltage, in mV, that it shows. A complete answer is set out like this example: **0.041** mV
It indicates **230** mV
